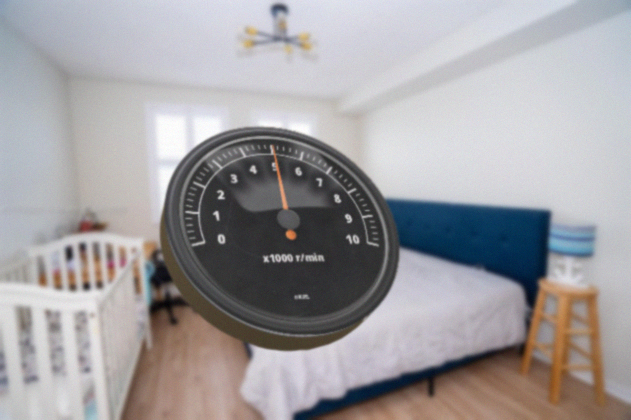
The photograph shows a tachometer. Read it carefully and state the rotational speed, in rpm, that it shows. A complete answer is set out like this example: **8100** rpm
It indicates **5000** rpm
